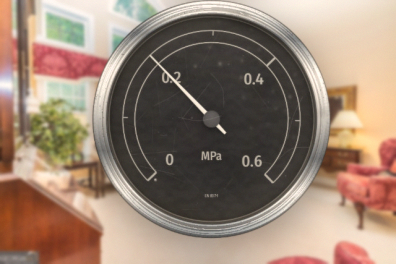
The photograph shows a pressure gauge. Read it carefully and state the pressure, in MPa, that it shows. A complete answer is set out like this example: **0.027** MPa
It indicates **0.2** MPa
